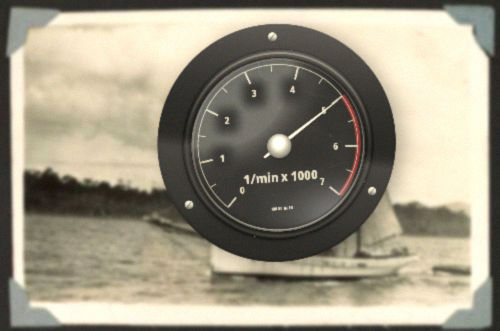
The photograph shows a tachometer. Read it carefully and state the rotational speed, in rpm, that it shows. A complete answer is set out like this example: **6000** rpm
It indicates **5000** rpm
